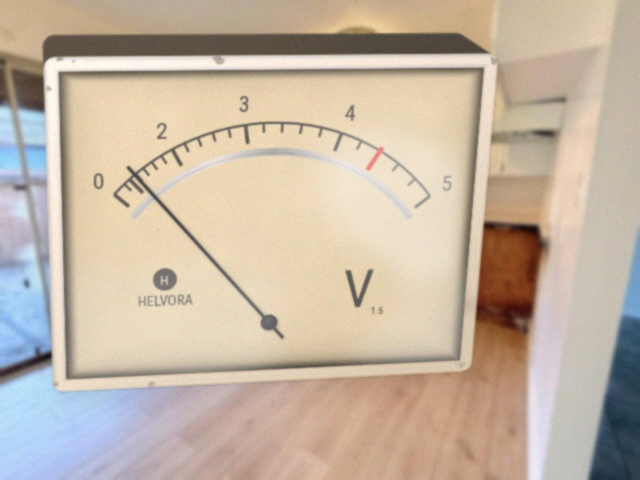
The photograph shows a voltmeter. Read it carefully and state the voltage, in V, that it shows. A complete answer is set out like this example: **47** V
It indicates **1.2** V
